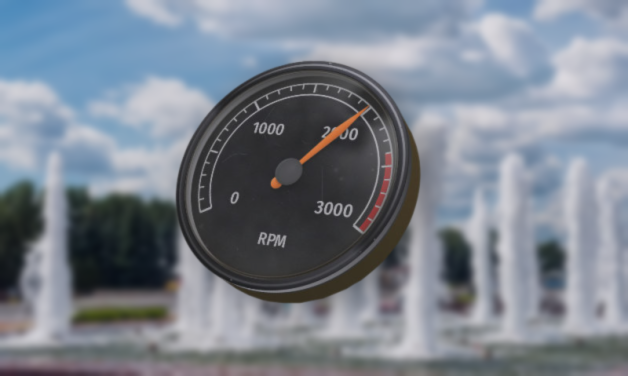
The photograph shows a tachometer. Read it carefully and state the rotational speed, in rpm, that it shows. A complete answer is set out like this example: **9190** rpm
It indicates **2000** rpm
